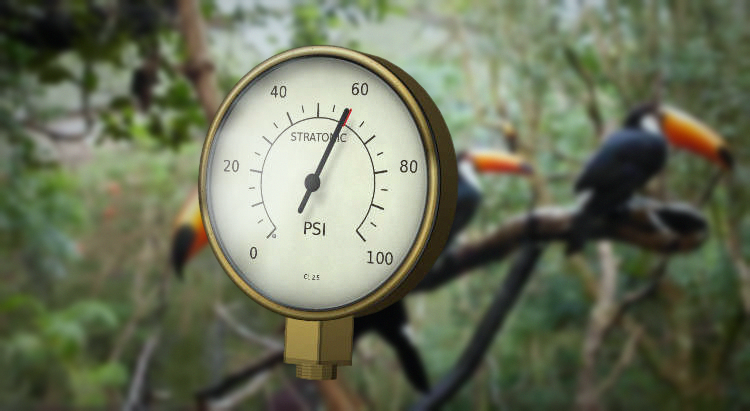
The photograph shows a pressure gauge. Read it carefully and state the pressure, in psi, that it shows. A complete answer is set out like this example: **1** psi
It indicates **60** psi
